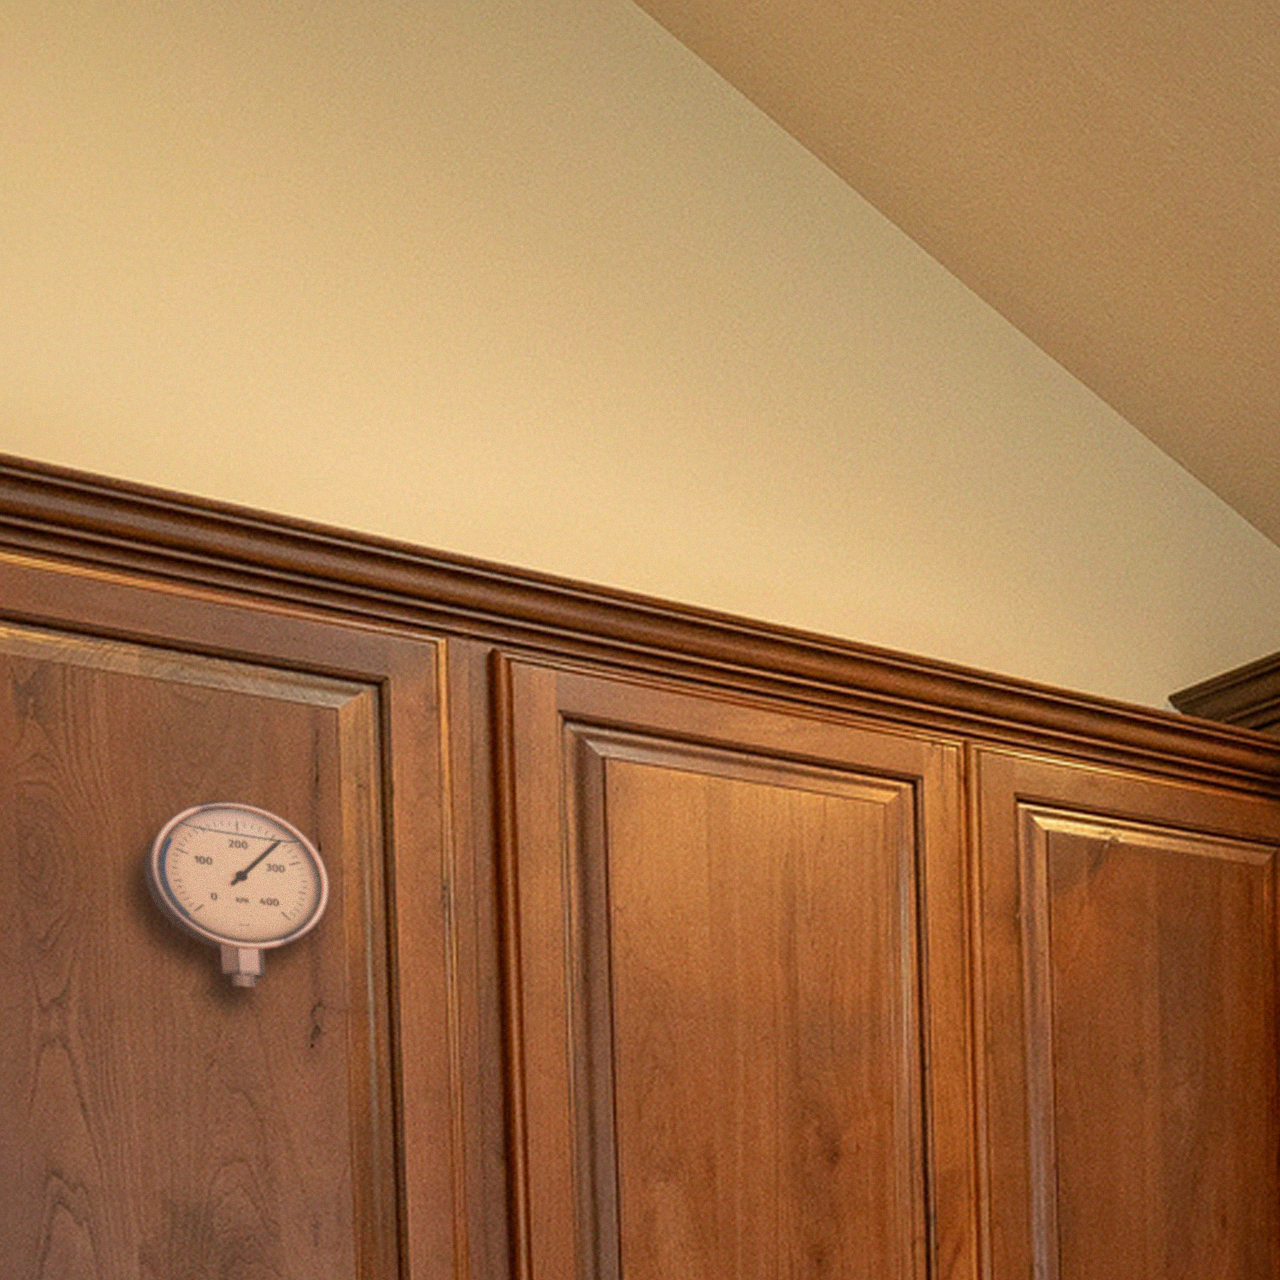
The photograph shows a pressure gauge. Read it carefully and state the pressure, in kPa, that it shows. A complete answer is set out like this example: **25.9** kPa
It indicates **260** kPa
